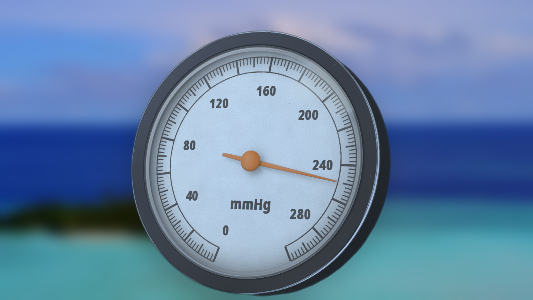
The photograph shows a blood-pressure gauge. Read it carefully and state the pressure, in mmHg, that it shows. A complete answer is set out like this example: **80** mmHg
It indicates **250** mmHg
